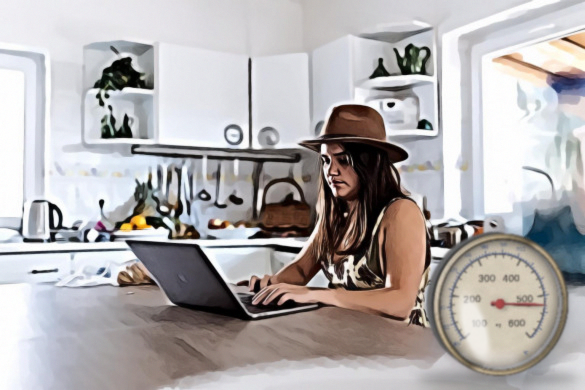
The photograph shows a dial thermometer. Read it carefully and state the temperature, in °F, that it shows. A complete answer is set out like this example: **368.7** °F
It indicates **520** °F
